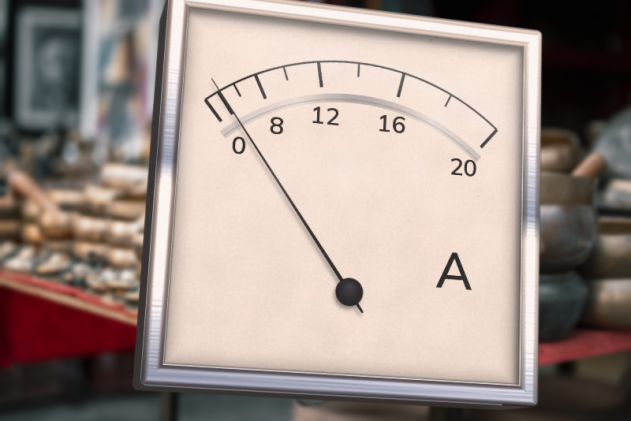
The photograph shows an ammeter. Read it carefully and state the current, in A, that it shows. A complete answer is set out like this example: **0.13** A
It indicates **4** A
